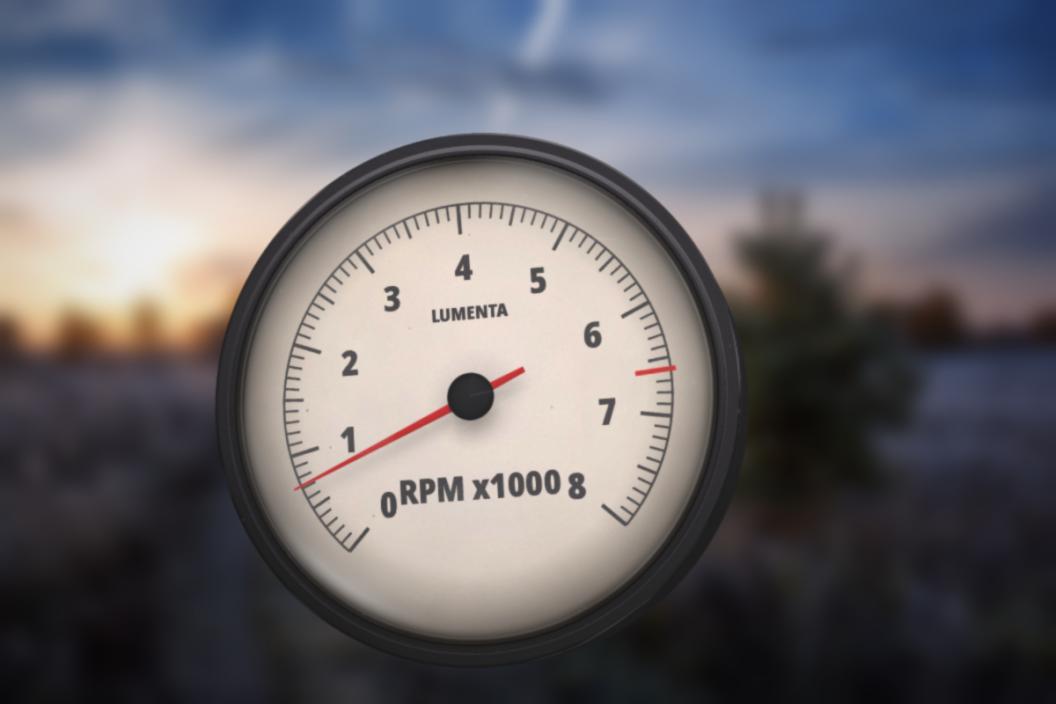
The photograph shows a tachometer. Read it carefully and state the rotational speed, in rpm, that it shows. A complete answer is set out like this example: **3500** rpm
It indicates **700** rpm
